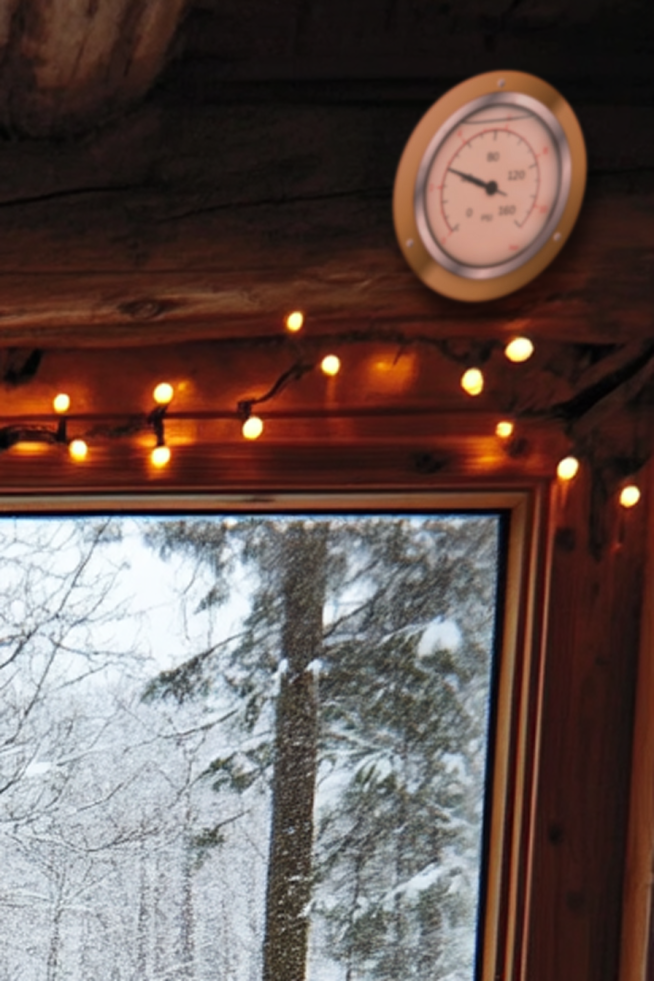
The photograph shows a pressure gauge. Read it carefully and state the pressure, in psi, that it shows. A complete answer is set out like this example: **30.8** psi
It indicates **40** psi
